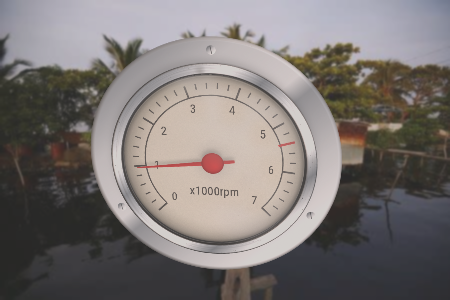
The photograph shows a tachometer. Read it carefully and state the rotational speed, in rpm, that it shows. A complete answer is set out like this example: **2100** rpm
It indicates **1000** rpm
